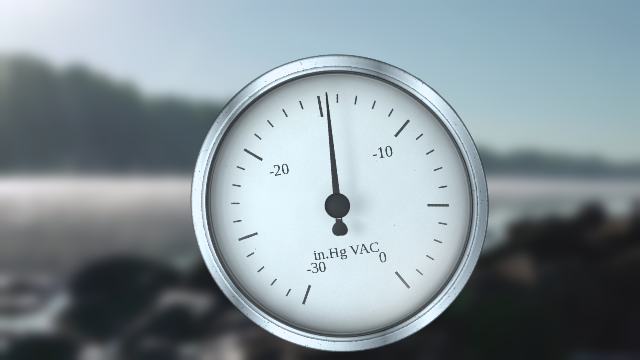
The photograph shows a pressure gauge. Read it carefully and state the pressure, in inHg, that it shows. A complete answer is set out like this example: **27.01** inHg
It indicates **-14.5** inHg
